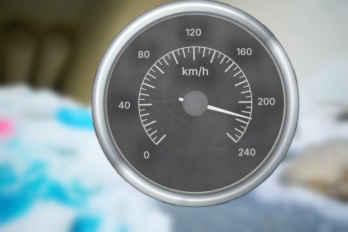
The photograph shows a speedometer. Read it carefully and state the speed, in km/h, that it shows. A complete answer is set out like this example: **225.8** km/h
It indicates **215** km/h
